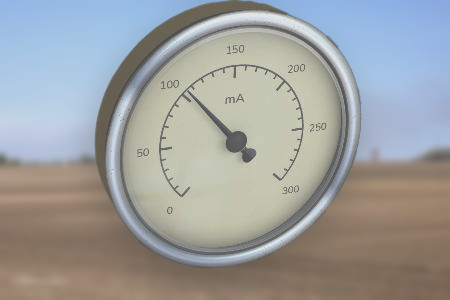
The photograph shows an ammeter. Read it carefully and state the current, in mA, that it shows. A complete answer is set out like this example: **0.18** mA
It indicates **105** mA
